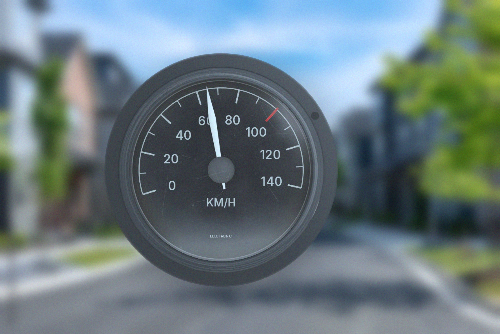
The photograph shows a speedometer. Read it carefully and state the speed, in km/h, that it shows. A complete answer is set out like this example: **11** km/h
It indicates **65** km/h
